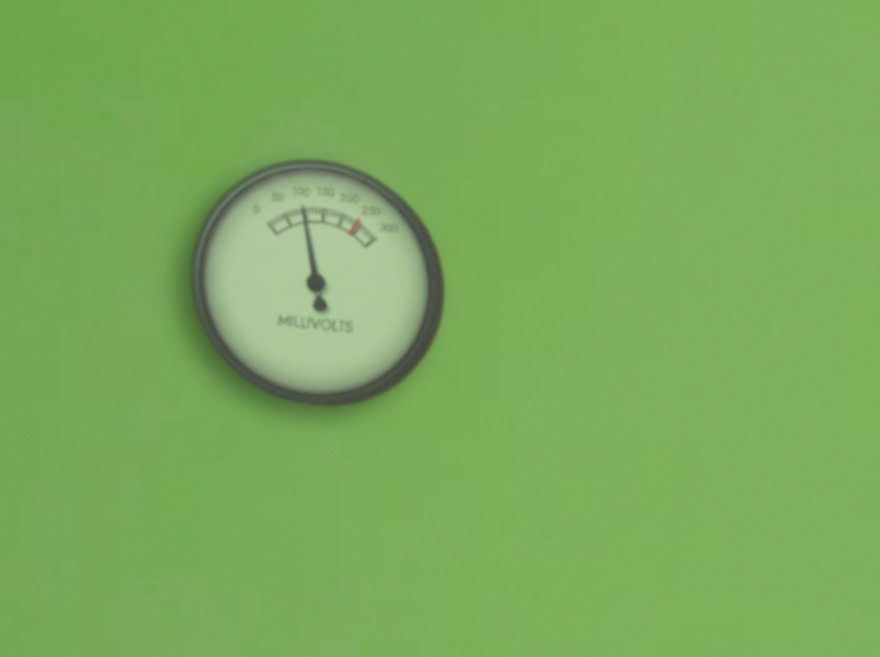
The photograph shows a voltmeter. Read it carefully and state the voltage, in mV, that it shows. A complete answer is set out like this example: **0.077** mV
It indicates **100** mV
